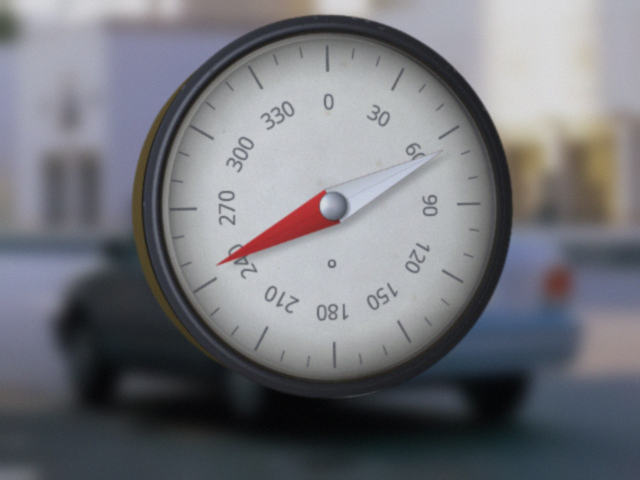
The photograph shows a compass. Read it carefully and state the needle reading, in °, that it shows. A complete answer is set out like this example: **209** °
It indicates **245** °
